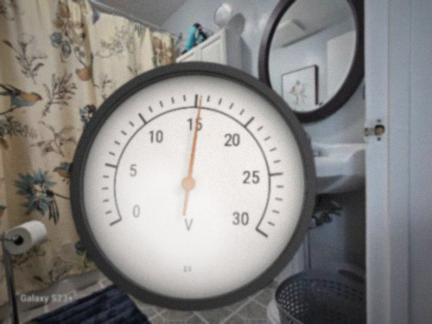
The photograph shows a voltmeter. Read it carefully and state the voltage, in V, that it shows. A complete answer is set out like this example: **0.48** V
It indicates **15.5** V
